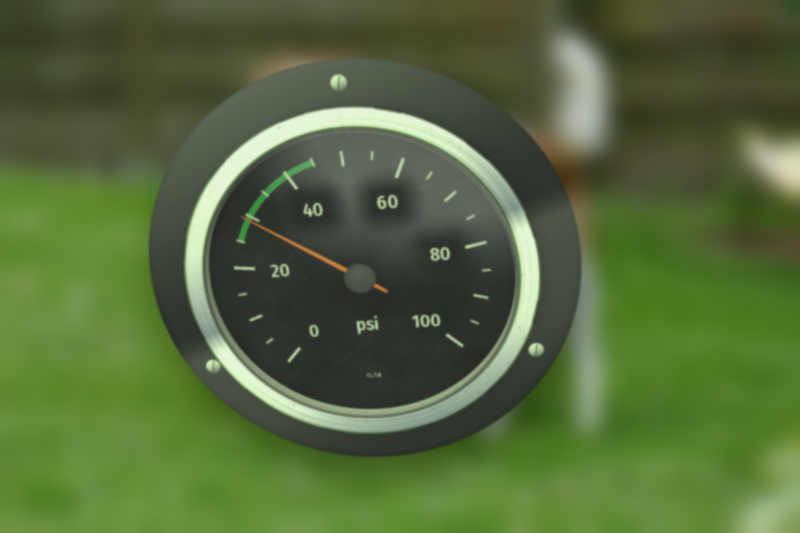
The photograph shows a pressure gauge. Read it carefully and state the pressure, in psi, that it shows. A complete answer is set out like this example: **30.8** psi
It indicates **30** psi
